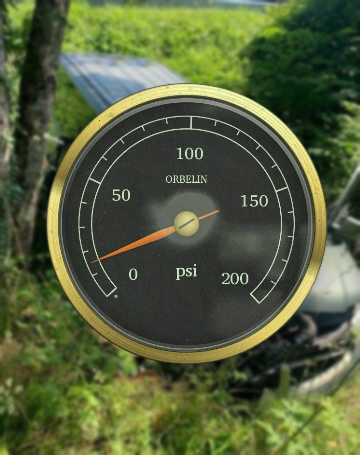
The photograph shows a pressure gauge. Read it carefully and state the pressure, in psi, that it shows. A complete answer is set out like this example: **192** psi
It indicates **15** psi
